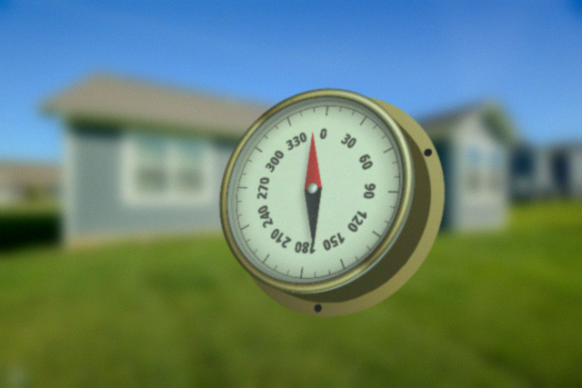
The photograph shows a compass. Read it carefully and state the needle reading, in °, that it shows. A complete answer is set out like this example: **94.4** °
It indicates **350** °
